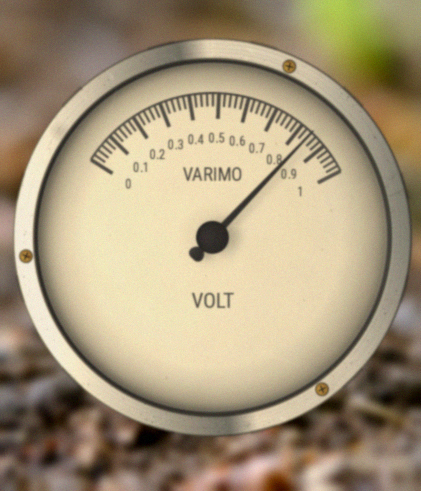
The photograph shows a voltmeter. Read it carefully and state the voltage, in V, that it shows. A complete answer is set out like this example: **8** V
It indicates **0.84** V
